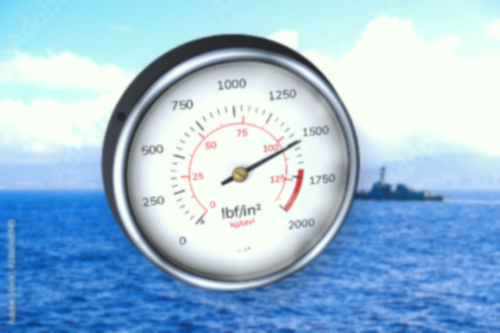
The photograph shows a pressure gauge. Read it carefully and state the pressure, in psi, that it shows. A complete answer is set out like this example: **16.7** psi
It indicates **1500** psi
